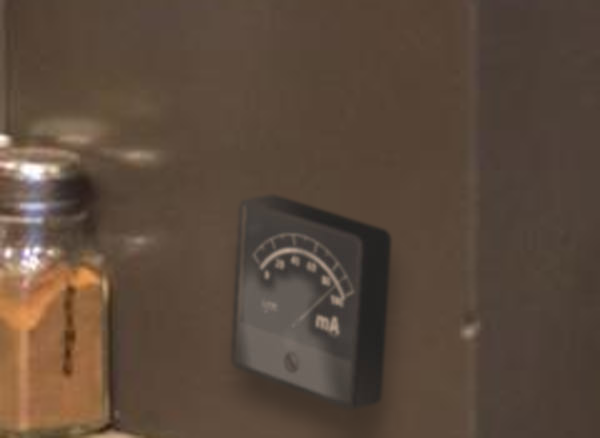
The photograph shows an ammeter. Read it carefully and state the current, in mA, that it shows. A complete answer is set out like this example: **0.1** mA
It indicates **90** mA
